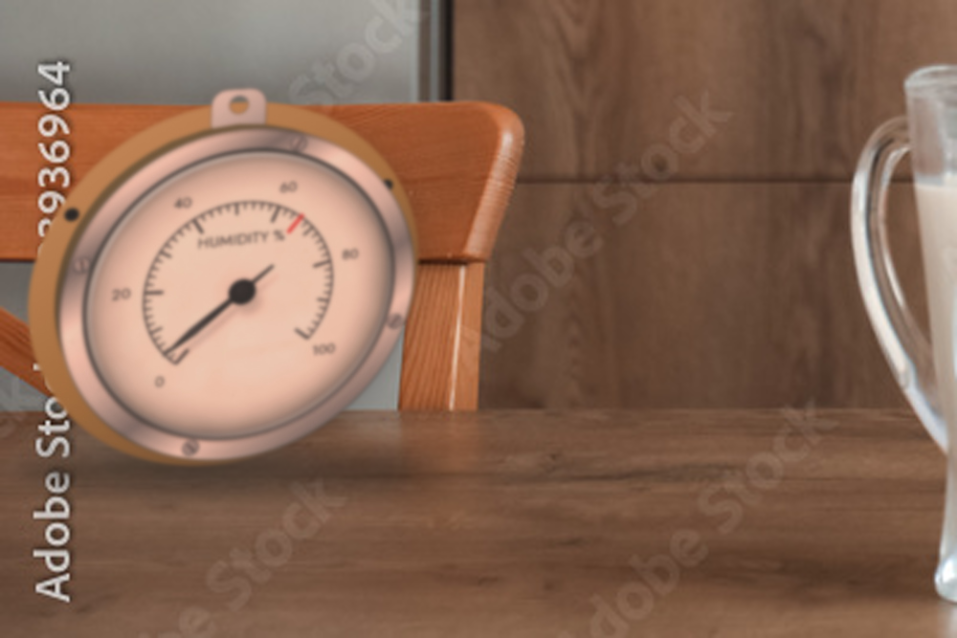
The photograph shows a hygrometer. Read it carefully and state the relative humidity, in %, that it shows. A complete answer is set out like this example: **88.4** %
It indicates **4** %
